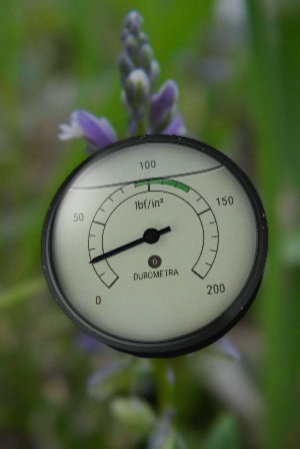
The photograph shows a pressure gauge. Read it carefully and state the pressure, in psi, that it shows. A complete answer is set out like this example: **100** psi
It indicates **20** psi
